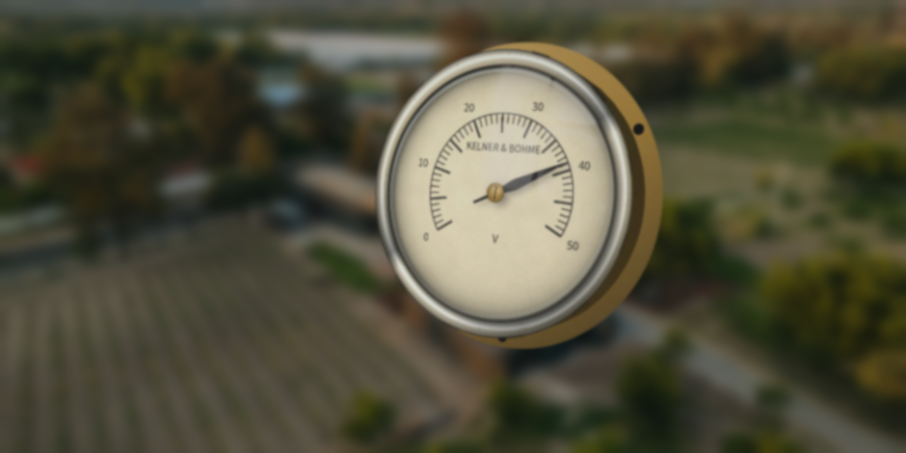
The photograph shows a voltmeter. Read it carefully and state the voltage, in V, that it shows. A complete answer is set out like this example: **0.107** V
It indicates **39** V
